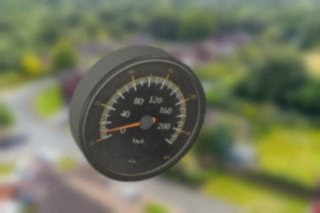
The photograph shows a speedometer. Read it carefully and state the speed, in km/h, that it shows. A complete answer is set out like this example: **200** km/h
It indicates **10** km/h
